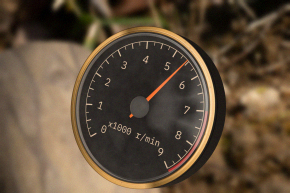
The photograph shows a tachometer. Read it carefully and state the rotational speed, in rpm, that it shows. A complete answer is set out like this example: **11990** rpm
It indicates **5500** rpm
